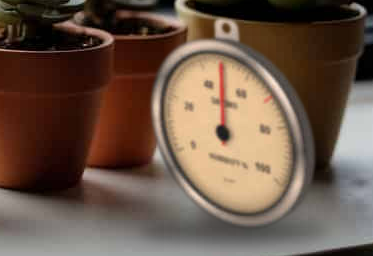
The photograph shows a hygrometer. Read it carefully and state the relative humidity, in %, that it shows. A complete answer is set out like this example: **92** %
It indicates **50** %
